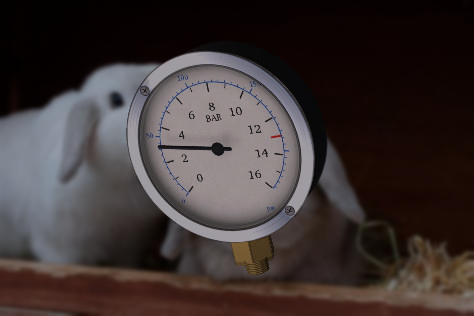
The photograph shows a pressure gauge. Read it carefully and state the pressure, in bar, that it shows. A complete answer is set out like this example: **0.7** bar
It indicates **3** bar
